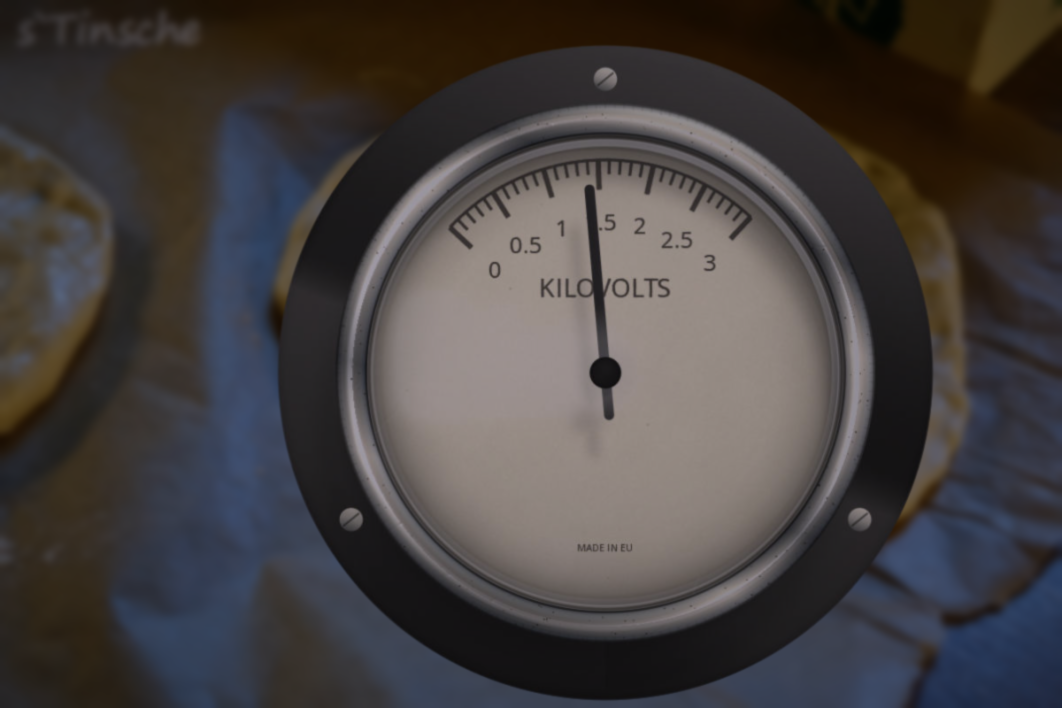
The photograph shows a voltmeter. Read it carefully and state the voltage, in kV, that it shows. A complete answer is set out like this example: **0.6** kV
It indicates **1.4** kV
